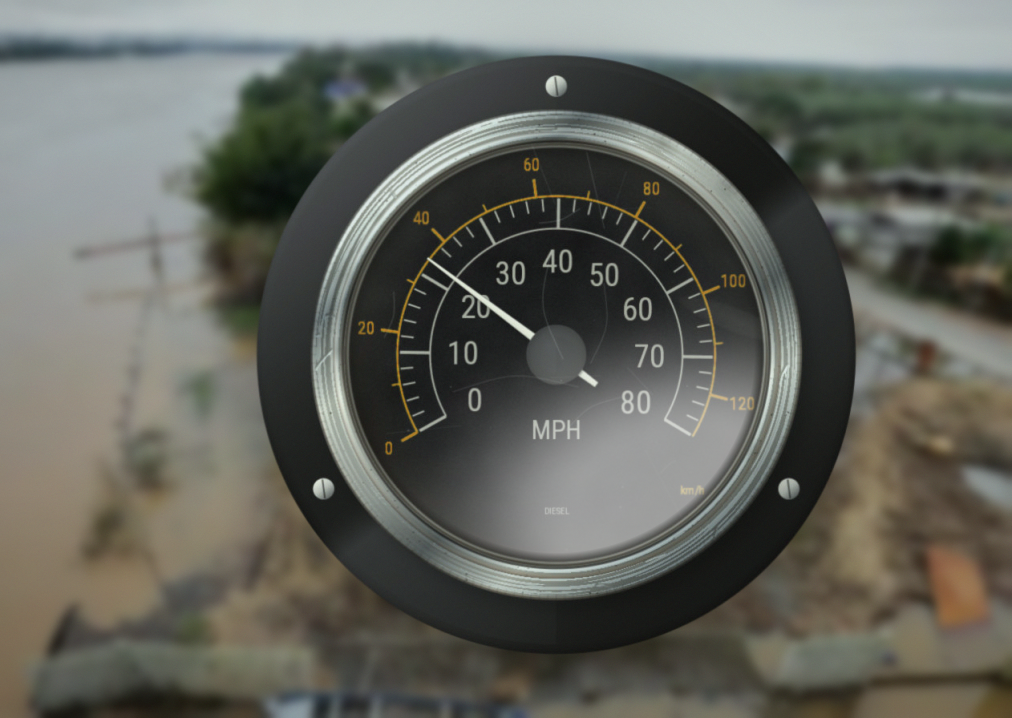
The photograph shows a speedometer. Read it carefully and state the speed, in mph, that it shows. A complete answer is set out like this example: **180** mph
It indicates **22** mph
